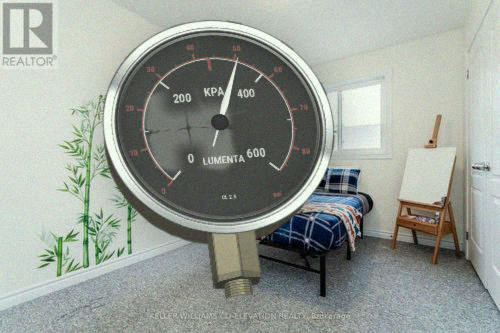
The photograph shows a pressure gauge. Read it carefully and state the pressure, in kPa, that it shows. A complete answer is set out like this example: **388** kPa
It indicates **350** kPa
